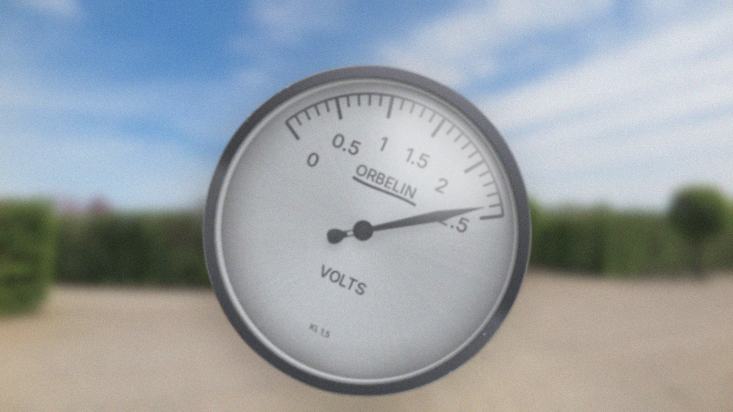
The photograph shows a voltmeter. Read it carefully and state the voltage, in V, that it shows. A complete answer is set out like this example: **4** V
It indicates **2.4** V
